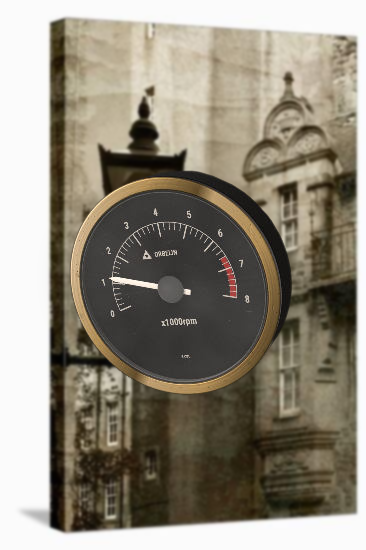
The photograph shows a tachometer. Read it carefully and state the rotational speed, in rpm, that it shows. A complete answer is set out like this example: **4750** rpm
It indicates **1200** rpm
